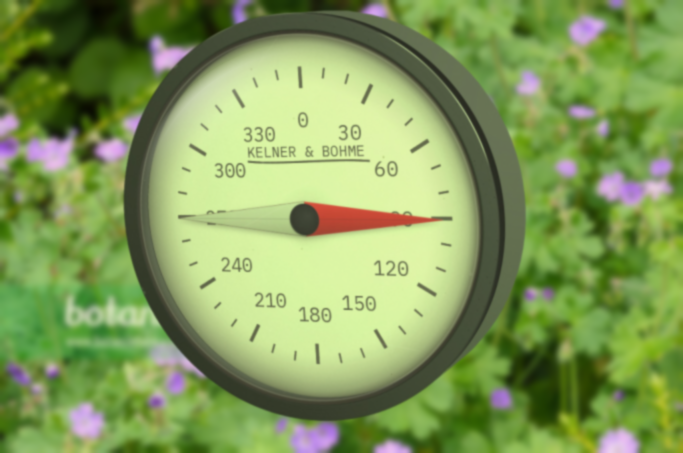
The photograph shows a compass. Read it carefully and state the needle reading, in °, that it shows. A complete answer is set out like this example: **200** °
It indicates **90** °
